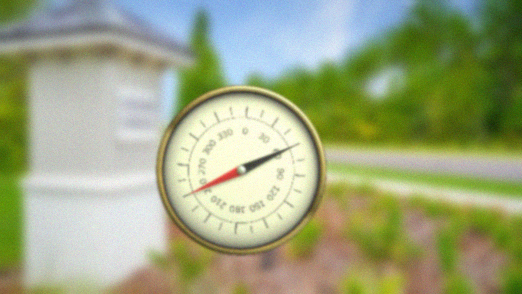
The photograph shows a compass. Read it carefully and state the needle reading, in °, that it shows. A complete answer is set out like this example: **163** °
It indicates **240** °
